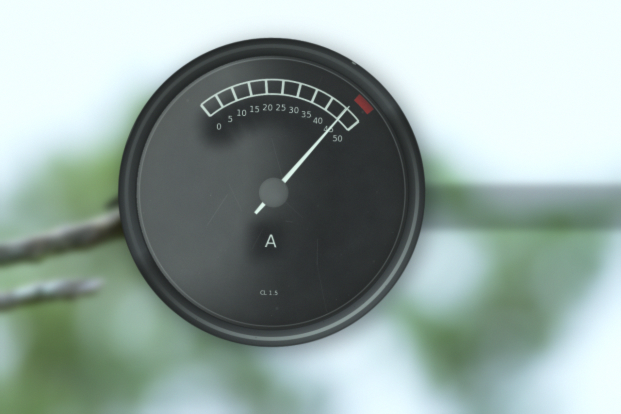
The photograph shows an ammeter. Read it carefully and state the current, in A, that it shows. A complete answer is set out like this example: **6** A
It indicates **45** A
